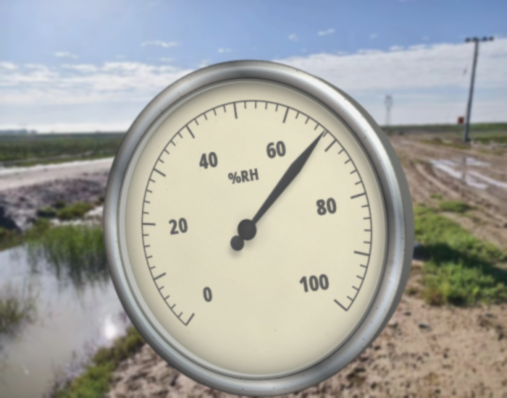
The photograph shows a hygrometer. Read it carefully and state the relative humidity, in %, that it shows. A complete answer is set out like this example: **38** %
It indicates **68** %
